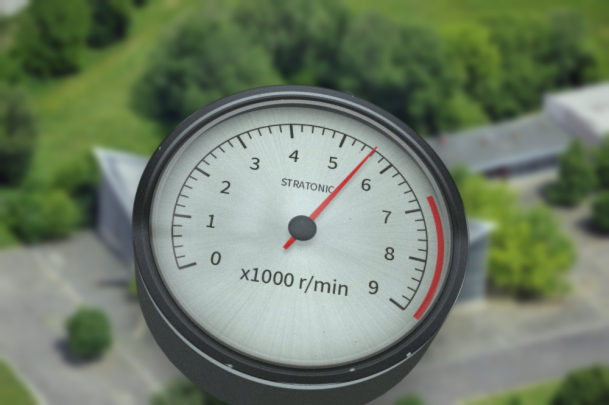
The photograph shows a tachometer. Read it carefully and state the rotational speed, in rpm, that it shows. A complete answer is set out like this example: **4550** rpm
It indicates **5600** rpm
